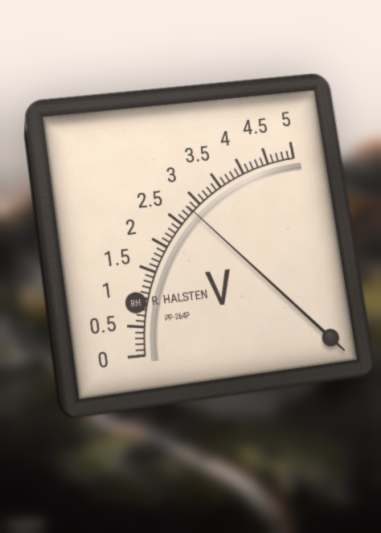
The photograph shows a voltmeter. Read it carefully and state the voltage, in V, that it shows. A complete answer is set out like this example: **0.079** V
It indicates **2.8** V
